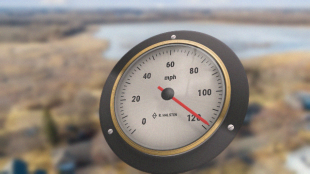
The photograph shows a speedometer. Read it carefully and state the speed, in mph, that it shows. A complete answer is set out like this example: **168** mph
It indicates **118** mph
